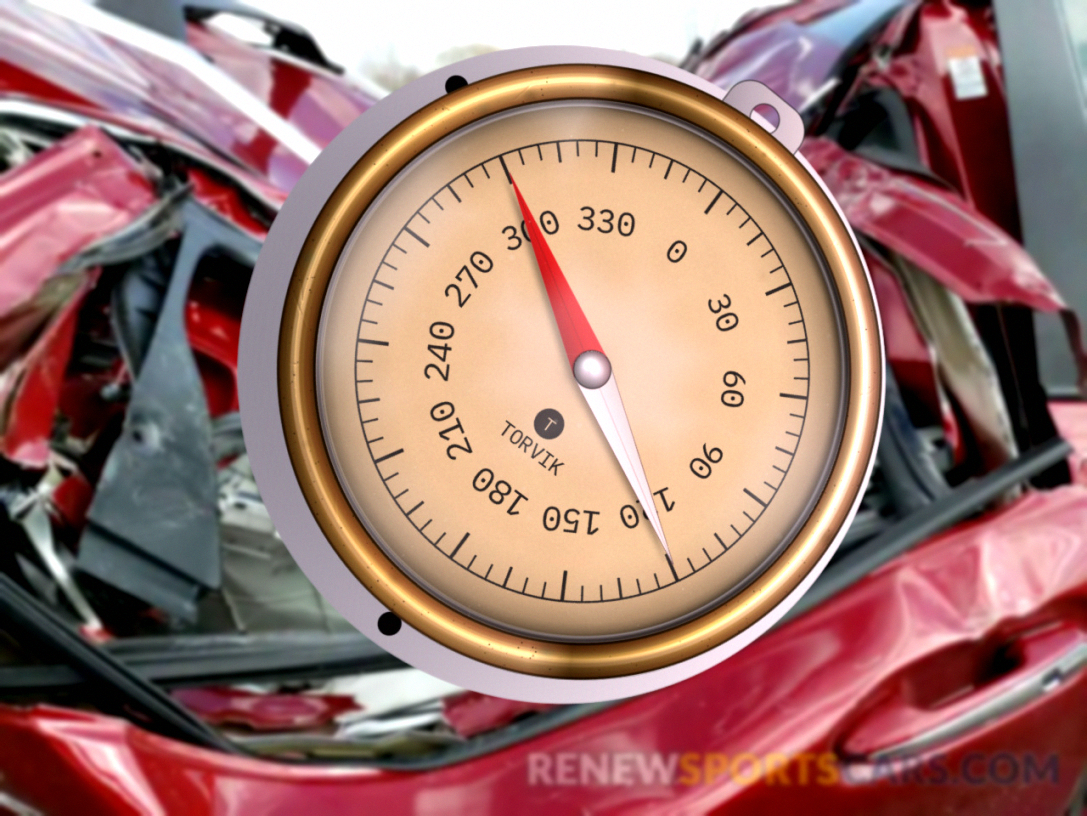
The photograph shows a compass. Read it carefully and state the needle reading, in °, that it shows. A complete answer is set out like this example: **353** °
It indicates **300** °
